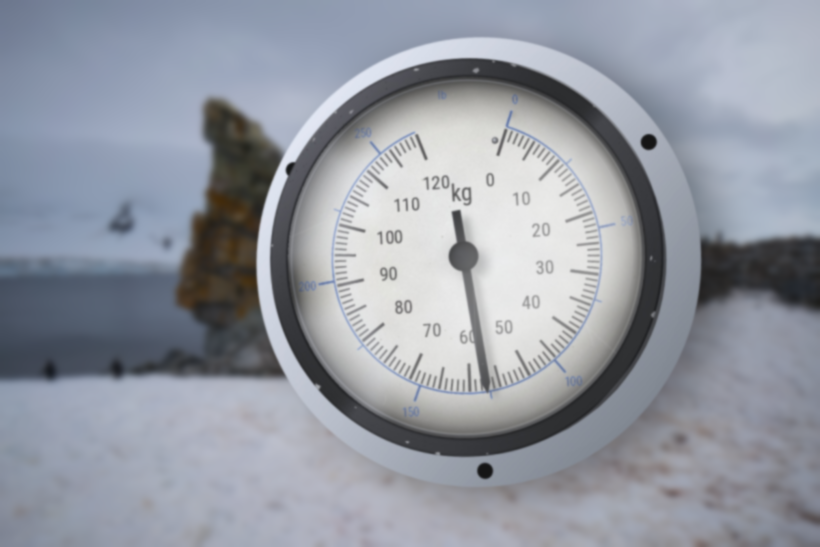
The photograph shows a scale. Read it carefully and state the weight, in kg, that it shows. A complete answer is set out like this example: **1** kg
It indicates **57** kg
